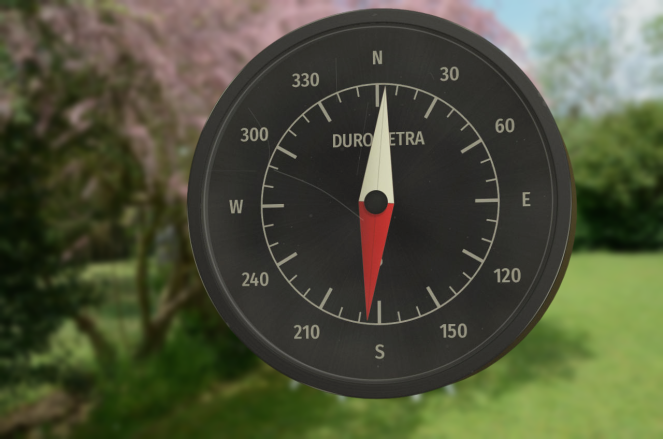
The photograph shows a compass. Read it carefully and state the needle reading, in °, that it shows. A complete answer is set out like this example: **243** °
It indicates **185** °
